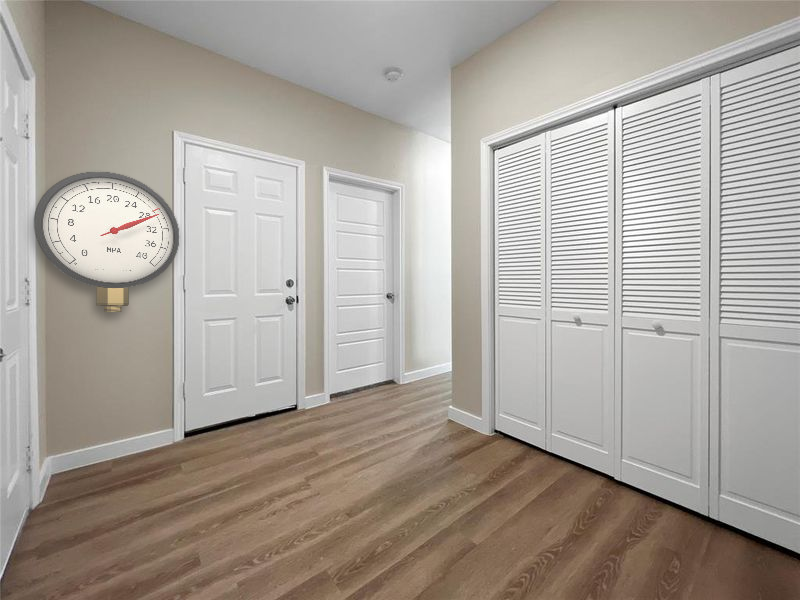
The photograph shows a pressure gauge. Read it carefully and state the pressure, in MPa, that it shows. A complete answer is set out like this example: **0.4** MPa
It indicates **29** MPa
